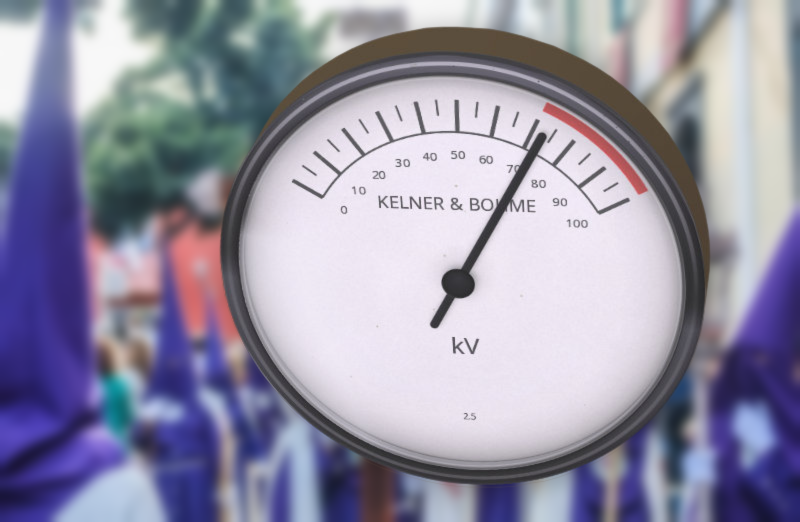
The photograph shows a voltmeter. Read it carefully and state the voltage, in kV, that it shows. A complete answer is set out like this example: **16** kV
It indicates **72.5** kV
